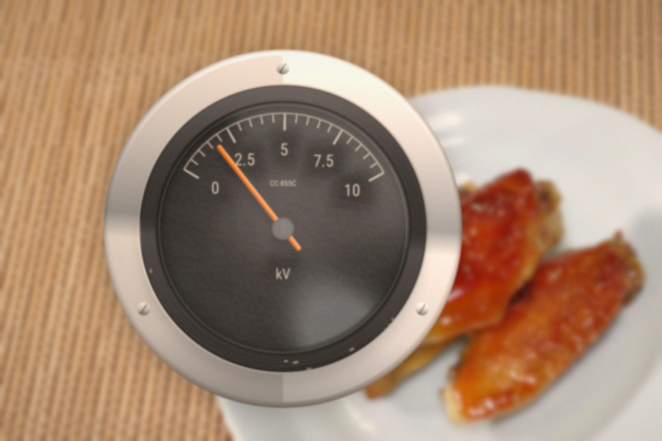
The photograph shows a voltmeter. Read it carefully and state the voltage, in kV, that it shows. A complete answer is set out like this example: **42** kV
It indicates **1.75** kV
